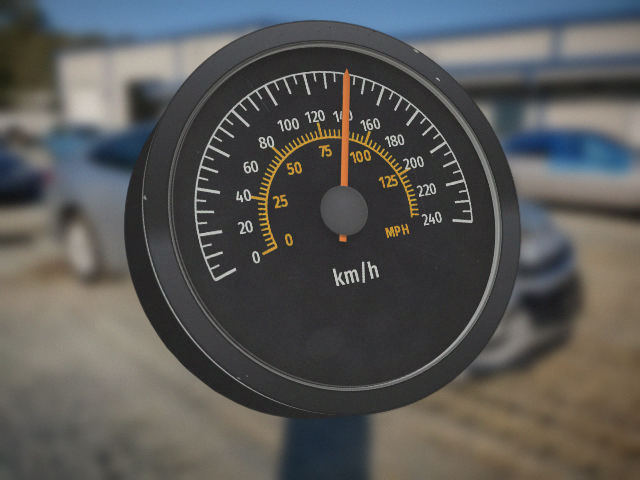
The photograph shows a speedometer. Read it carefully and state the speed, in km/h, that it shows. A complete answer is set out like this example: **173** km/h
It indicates **140** km/h
